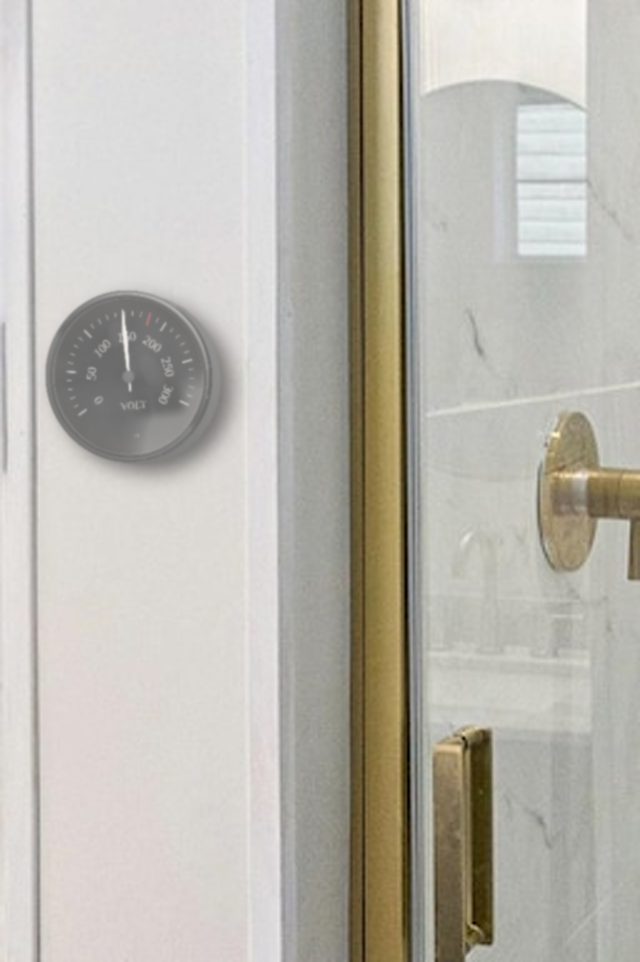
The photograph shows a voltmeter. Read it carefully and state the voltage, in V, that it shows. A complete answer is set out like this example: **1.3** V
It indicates **150** V
